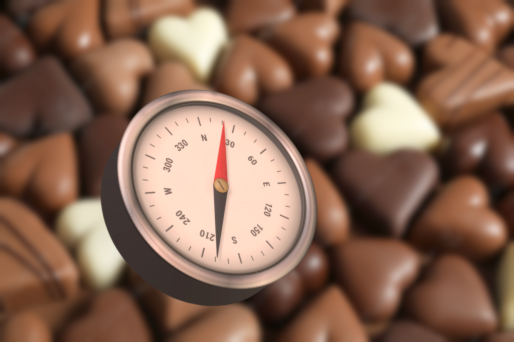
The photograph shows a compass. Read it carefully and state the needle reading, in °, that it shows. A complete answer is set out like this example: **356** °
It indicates **20** °
